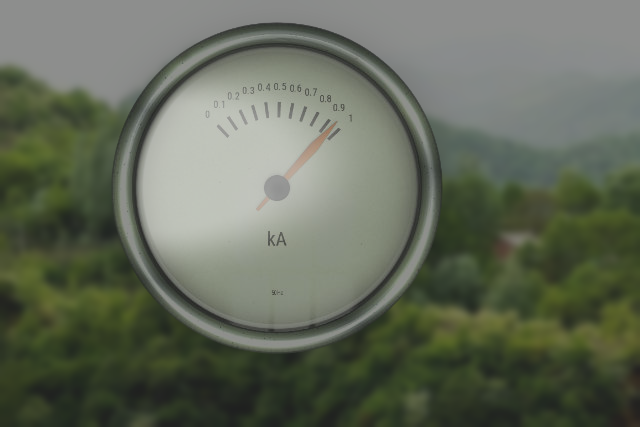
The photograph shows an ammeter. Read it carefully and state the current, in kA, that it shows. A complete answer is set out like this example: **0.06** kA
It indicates **0.95** kA
